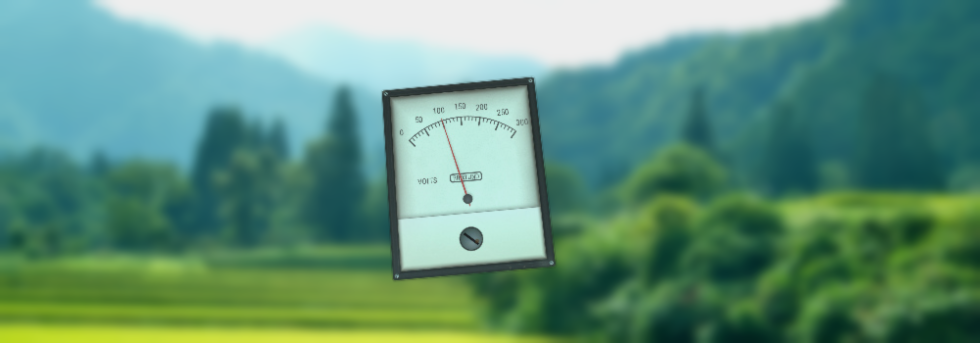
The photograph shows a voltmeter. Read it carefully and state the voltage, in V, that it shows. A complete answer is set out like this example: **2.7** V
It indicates **100** V
